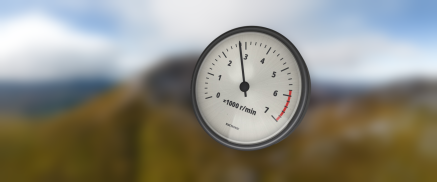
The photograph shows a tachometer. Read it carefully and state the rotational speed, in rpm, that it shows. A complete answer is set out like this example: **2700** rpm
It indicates **2800** rpm
